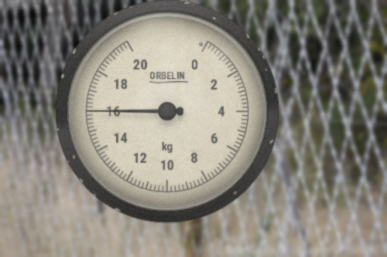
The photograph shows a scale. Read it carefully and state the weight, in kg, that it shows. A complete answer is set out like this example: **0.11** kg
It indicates **16** kg
